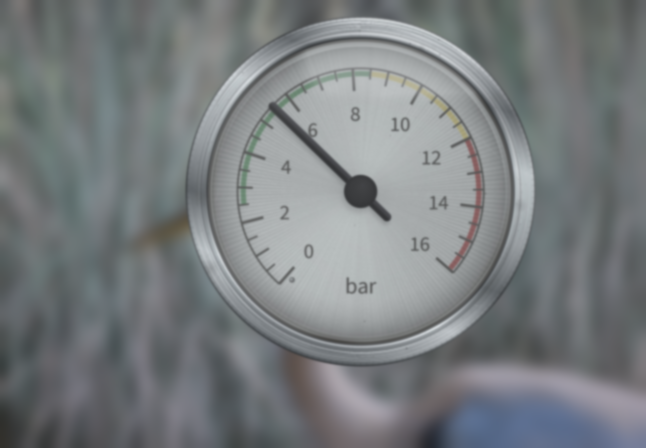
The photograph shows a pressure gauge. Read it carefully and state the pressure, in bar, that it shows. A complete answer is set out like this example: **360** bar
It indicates **5.5** bar
